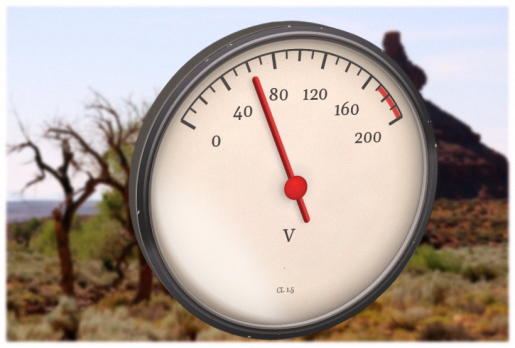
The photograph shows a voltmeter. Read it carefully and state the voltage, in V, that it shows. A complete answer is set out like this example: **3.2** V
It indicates **60** V
